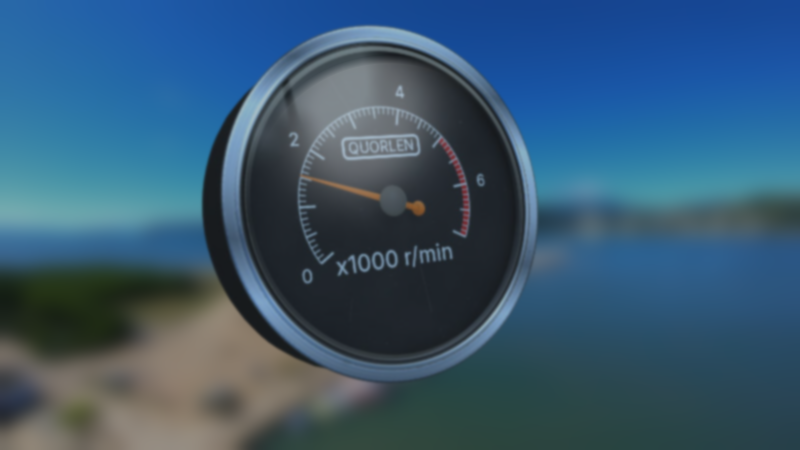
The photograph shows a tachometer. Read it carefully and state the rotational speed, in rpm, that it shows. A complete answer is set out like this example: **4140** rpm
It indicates **1500** rpm
